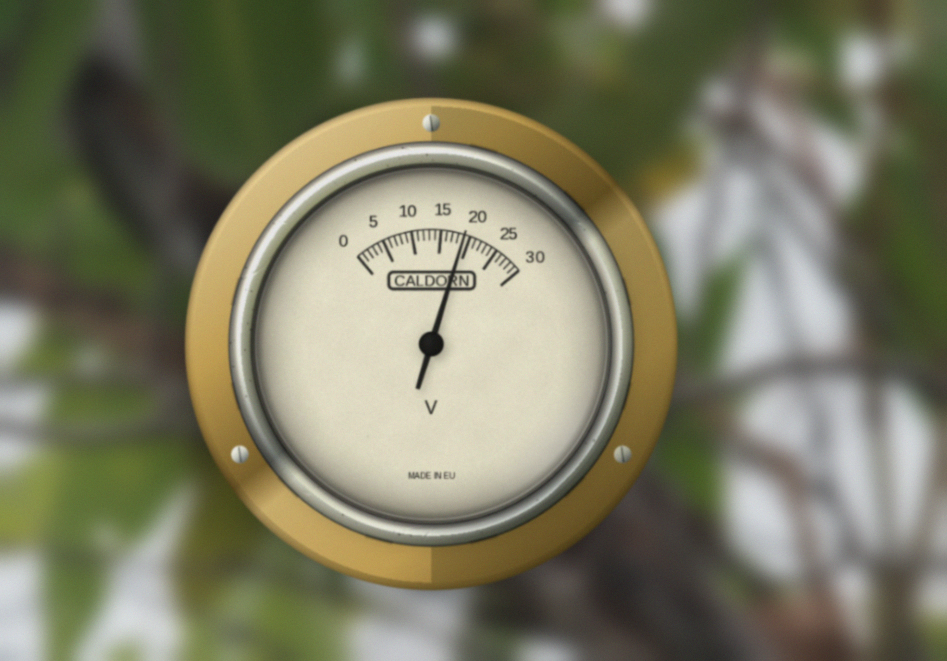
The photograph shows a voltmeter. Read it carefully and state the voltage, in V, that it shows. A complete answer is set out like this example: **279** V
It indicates **19** V
